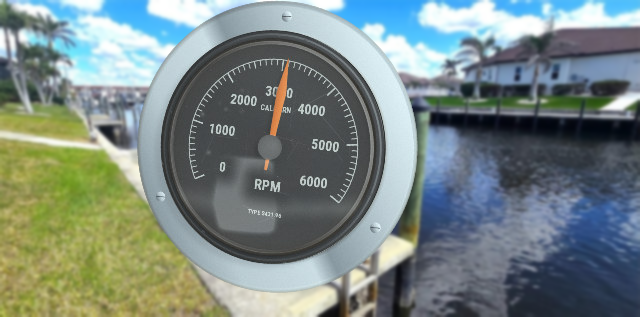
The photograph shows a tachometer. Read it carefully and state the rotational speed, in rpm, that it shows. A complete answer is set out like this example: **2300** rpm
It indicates **3100** rpm
